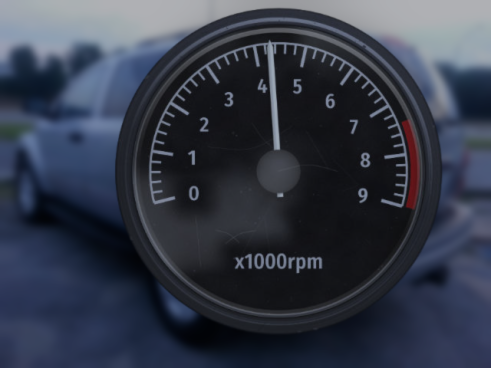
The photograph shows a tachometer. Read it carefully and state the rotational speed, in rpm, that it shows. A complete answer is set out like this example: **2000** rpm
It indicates **4300** rpm
